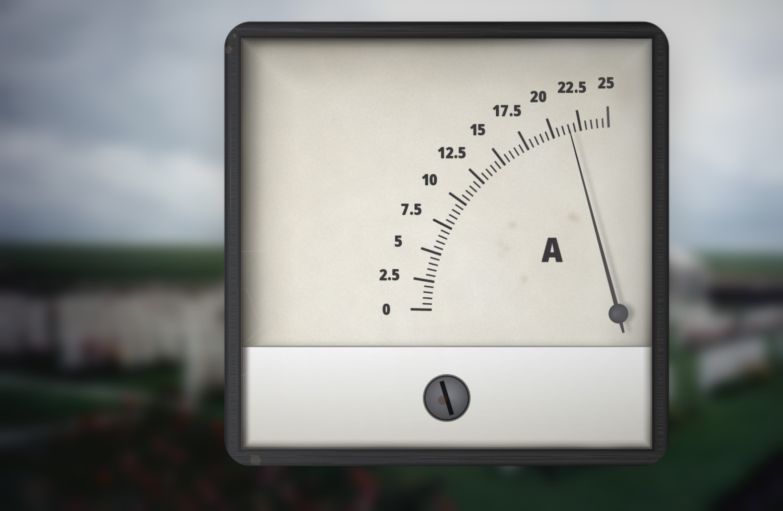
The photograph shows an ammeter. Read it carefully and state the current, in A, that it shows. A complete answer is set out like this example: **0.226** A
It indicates **21.5** A
